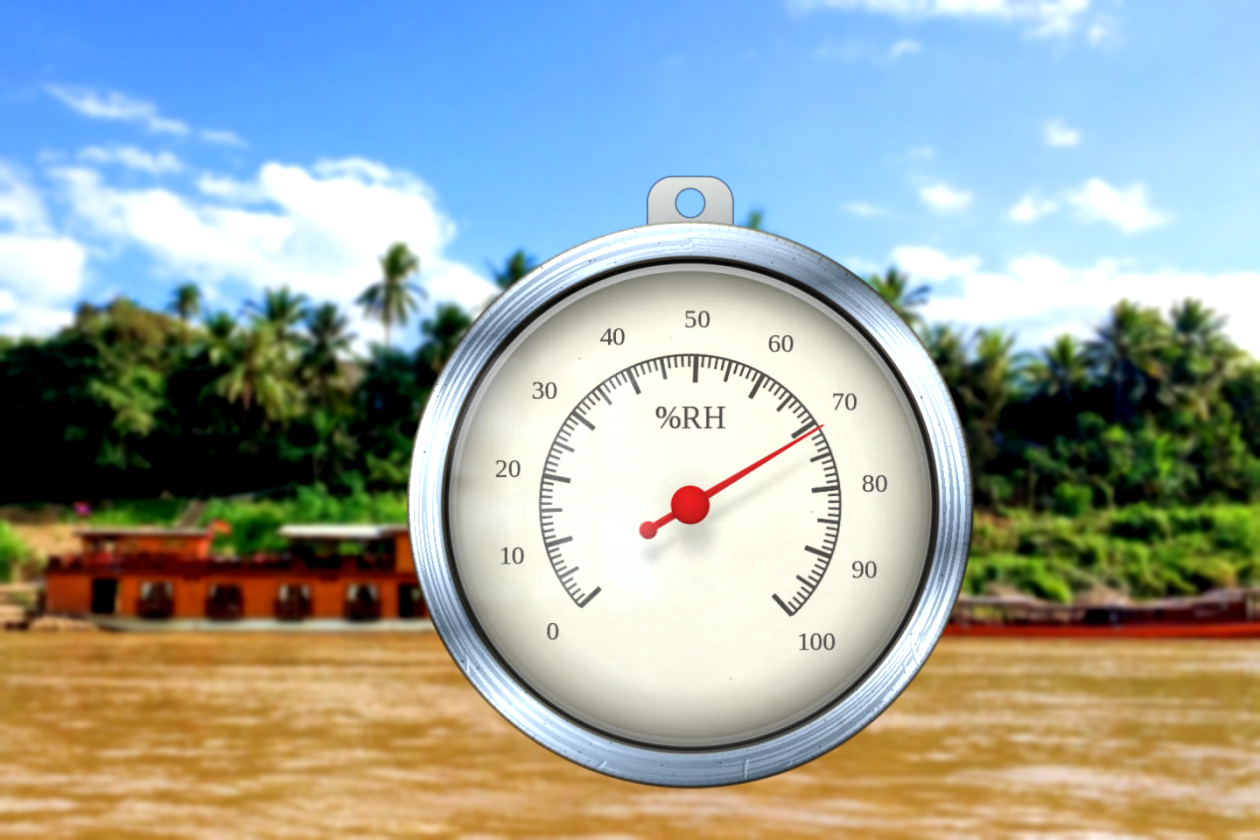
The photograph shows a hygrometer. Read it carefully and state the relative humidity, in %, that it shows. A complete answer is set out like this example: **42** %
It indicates **71** %
